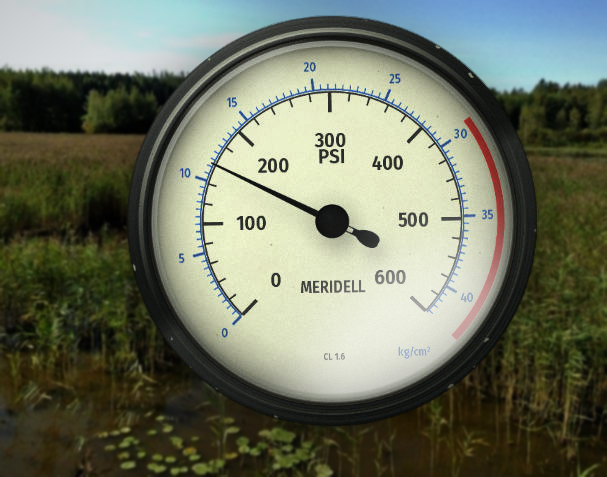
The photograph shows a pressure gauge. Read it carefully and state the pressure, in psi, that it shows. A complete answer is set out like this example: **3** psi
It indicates **160** psi
